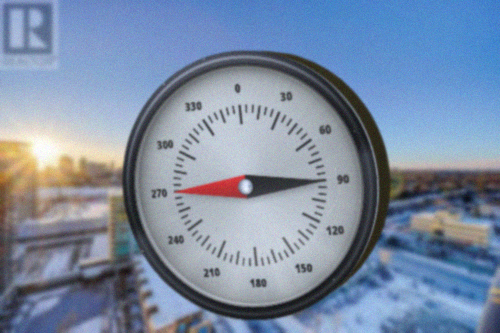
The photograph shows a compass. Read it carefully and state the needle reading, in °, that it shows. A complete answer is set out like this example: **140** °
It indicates **270** °
